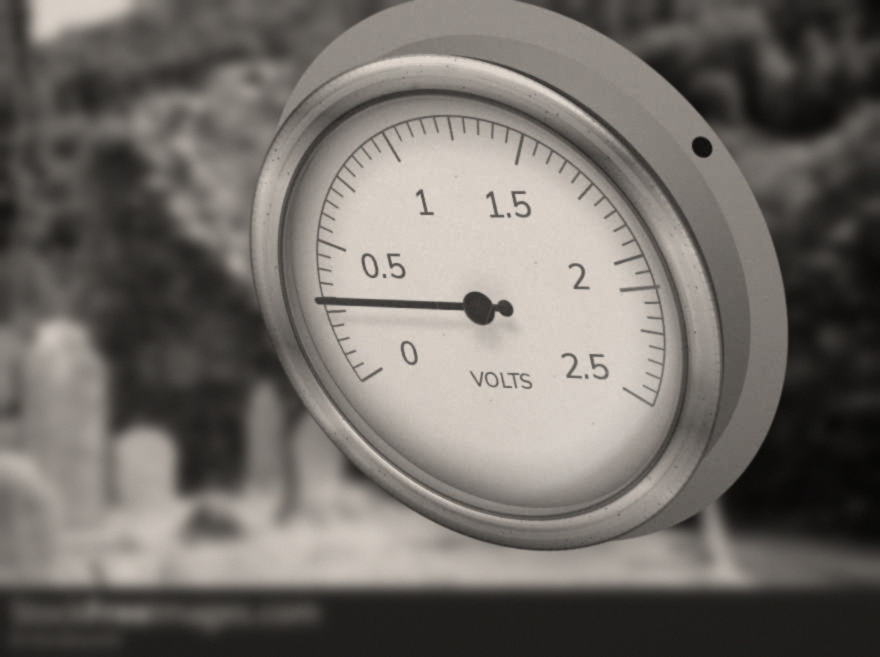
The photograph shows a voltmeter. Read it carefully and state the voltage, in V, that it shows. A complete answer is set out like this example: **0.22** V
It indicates **0.3** V
